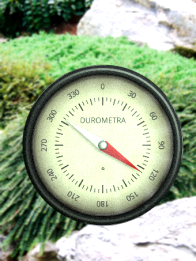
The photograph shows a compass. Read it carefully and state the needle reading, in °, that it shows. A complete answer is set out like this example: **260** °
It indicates **125** °
